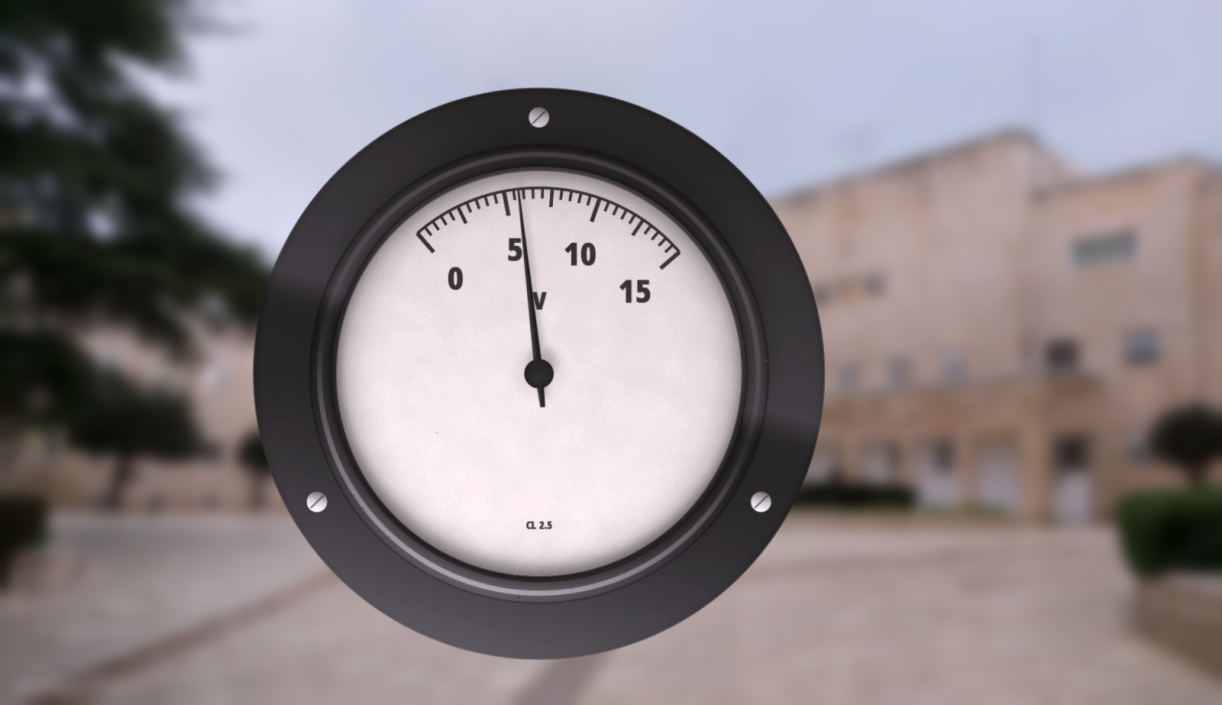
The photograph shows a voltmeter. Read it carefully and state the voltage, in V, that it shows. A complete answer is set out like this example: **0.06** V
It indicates **5.75** V
